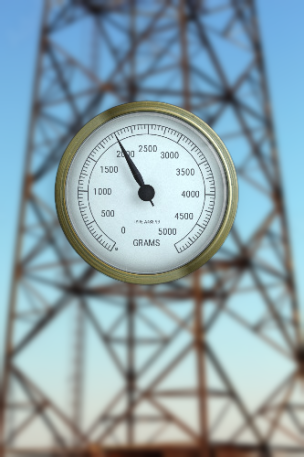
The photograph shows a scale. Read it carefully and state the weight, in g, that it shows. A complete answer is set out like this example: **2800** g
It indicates **2000** g
